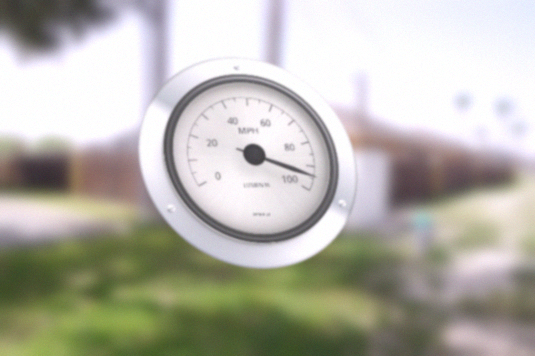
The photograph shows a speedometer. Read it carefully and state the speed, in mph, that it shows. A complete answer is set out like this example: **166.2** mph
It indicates **95** mph
